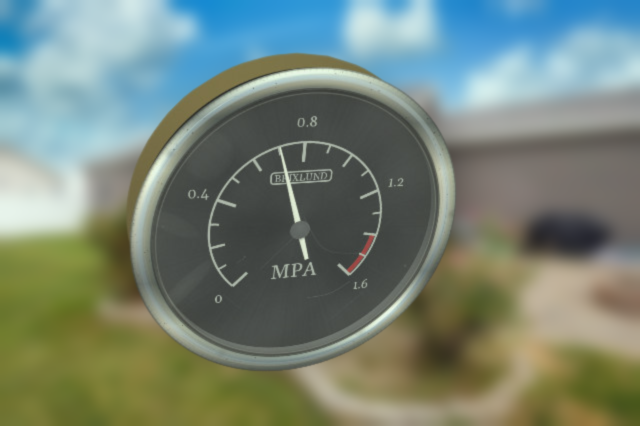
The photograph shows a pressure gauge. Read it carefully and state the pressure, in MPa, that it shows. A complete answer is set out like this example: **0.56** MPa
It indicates **0.7** MPa
